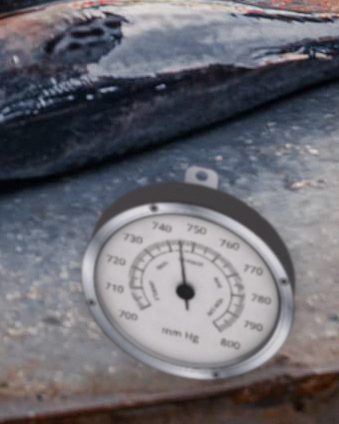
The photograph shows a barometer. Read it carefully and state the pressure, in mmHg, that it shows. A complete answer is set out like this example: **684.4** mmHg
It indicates **745** mmHg
